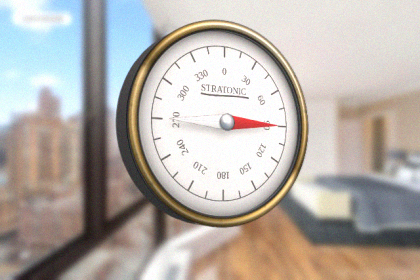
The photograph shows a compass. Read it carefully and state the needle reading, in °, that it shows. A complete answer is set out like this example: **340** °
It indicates **90** °
